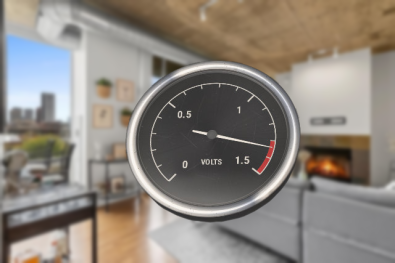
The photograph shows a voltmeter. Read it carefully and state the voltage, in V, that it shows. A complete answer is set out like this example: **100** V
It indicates **1.35** V
